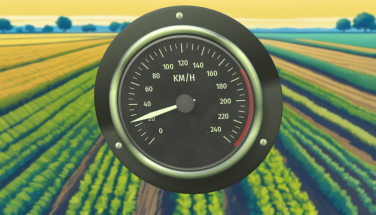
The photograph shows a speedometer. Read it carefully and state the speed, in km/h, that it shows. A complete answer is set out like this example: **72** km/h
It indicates **25** km/h
